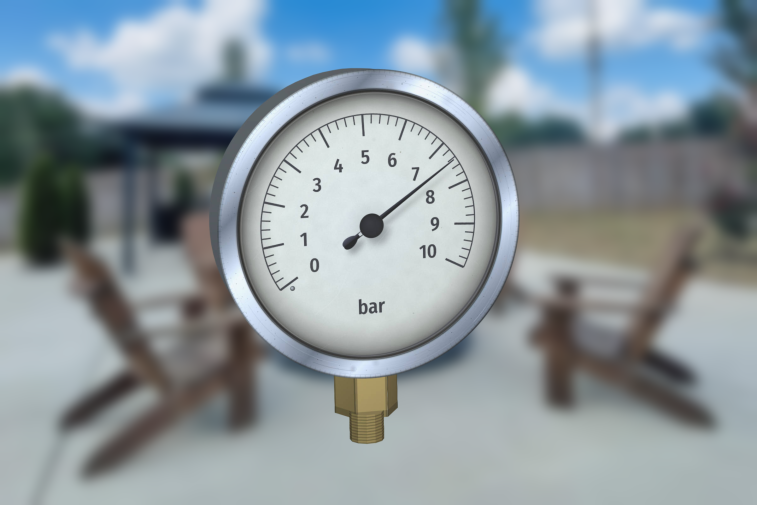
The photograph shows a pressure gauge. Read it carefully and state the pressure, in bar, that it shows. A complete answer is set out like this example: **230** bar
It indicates **7.4** bar
